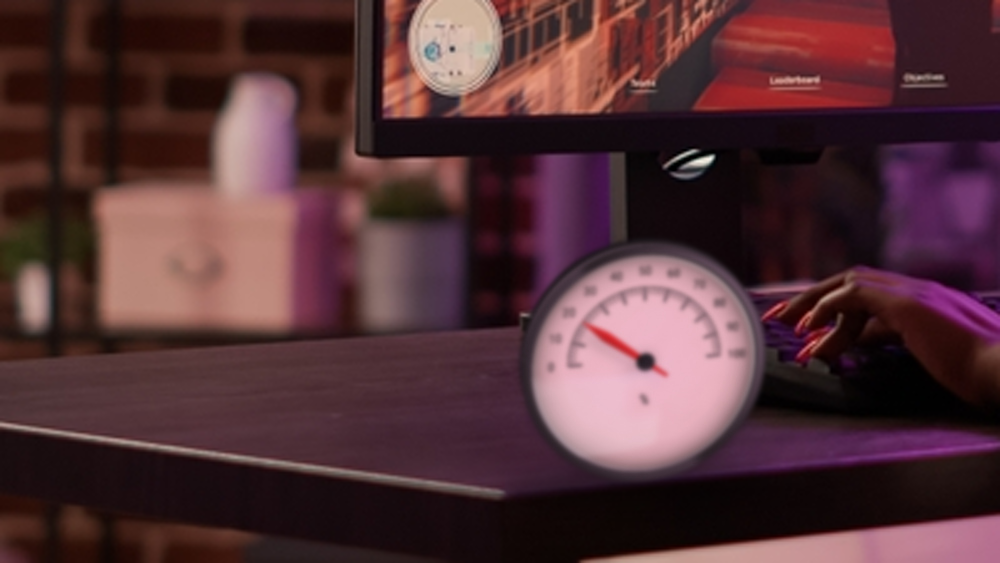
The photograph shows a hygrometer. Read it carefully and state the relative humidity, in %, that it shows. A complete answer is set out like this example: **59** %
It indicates **20** %
